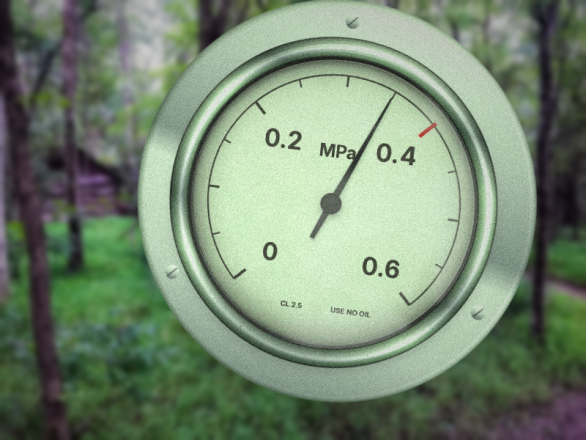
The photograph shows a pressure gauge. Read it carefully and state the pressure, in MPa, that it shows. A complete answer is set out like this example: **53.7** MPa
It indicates **0.35** MPa
